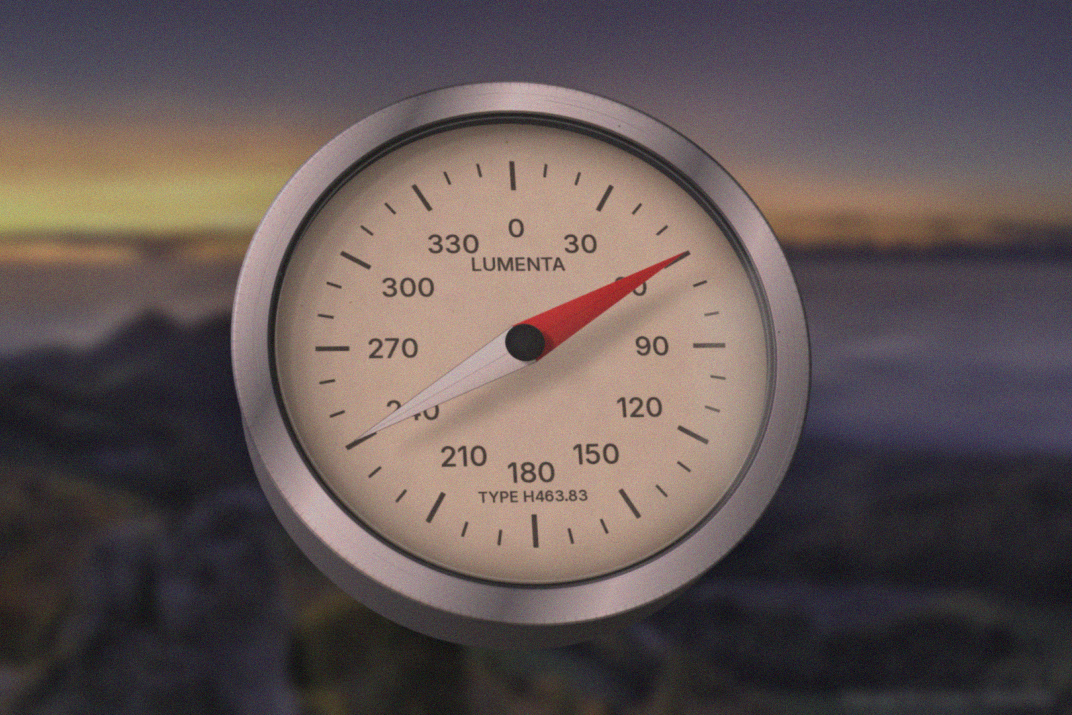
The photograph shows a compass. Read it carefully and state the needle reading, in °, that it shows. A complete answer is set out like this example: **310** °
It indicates **60** °
